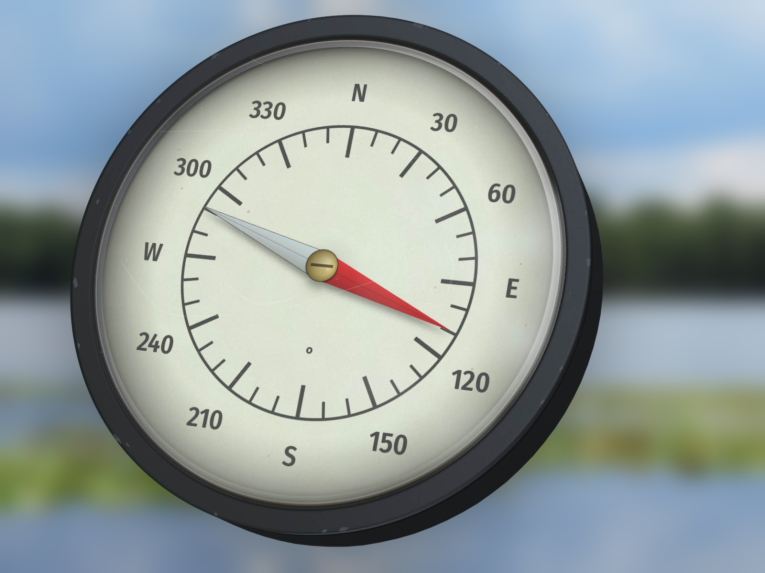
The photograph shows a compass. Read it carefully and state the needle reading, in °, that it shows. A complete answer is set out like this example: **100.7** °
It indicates **110** °
